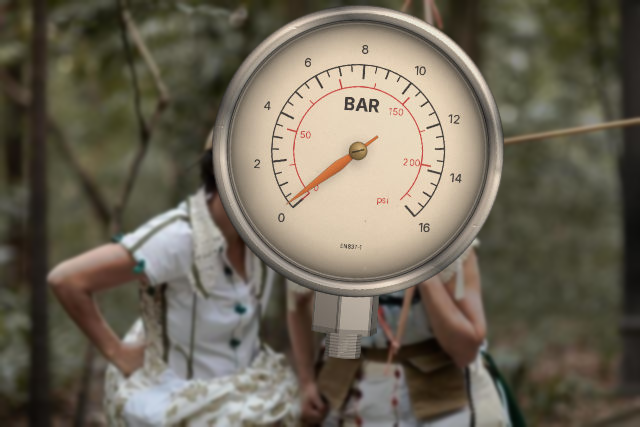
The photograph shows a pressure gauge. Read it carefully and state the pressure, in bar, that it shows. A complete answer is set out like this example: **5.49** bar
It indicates **0.25** bar
